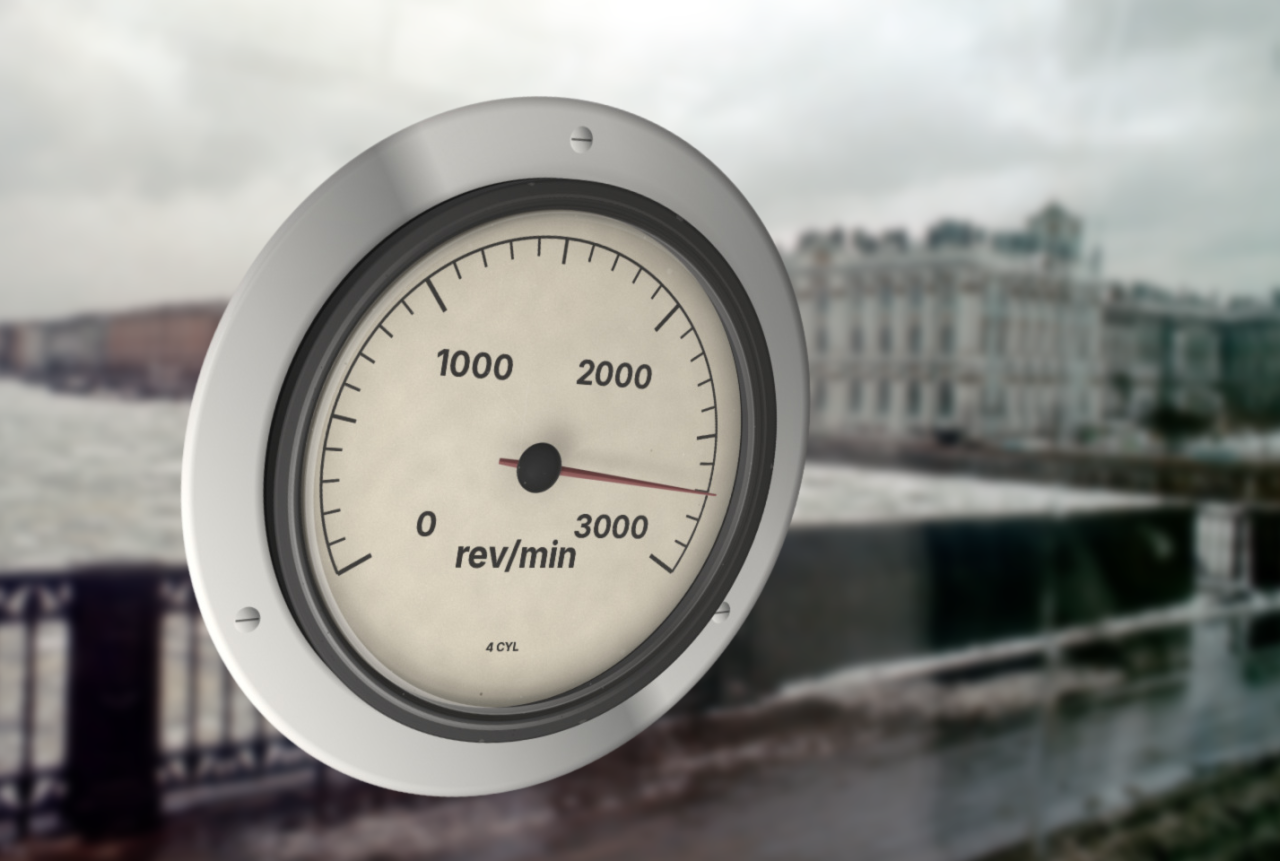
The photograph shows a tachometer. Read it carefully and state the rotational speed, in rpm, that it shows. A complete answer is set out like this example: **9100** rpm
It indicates **2700** rpm
